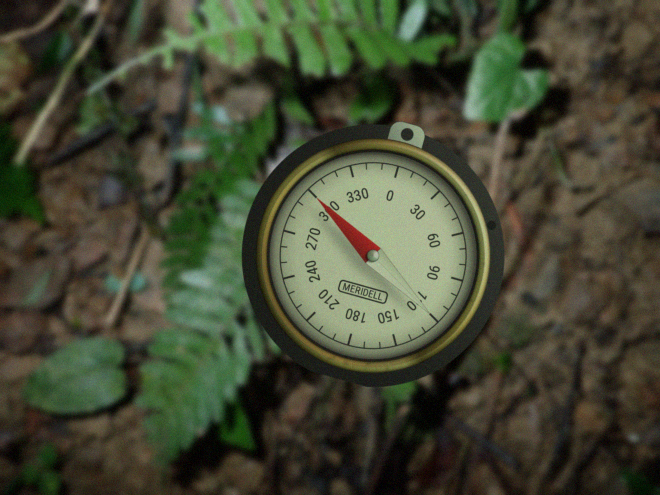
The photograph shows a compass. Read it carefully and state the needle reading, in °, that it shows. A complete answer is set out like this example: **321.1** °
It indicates **300** °
